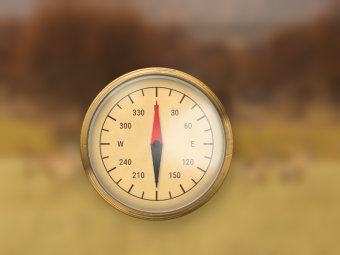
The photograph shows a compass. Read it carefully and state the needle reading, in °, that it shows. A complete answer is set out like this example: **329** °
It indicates **0** °
